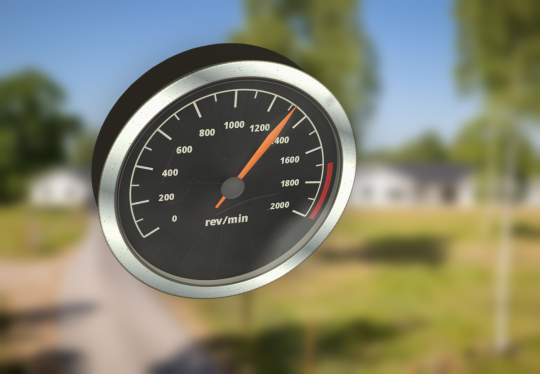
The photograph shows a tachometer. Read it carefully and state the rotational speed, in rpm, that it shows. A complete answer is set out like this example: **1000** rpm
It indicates **1300** rpm
